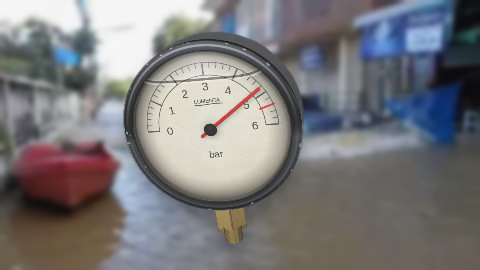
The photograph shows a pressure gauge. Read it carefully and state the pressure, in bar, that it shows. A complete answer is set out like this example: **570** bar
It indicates **4.8** bar
